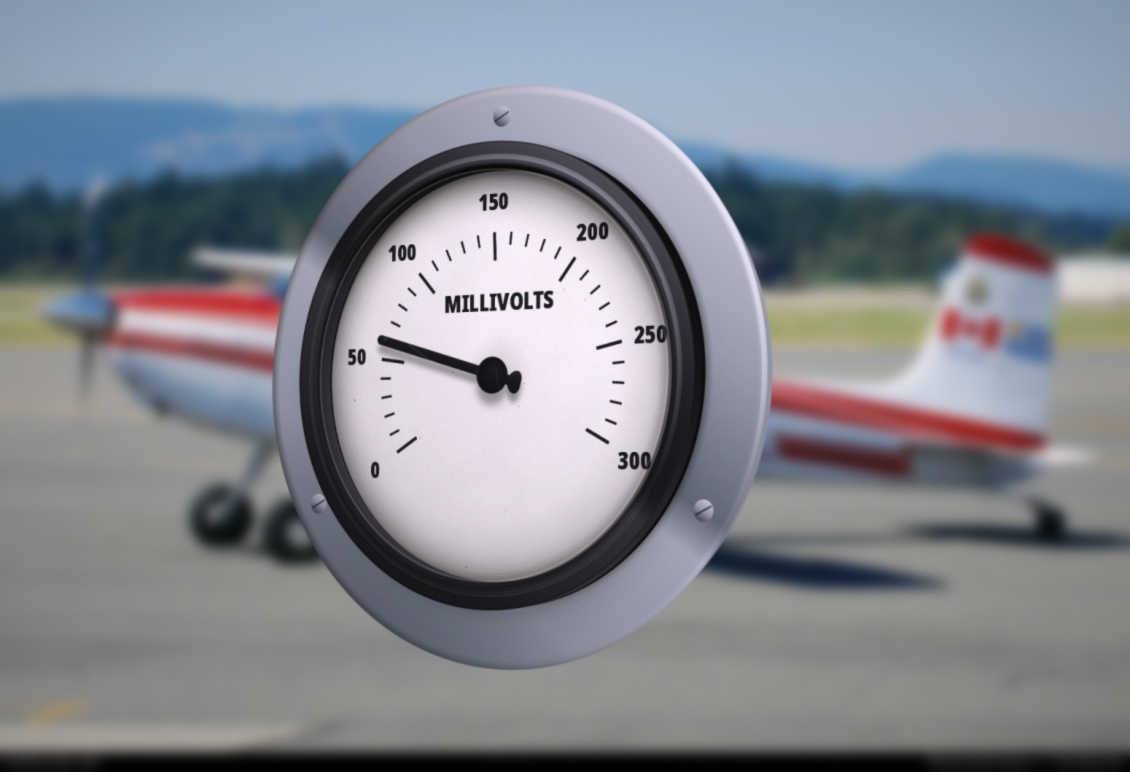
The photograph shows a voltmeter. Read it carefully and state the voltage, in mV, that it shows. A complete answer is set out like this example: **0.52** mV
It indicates **60** mV
